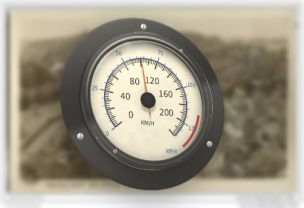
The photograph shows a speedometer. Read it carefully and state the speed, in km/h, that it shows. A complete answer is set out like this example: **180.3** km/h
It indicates **100** km/h
